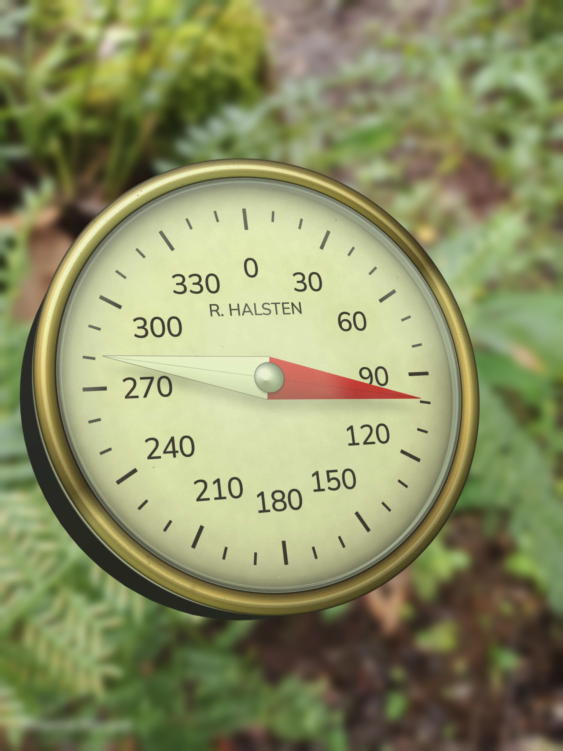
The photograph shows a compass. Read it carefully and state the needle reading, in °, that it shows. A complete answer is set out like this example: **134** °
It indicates **100** °
